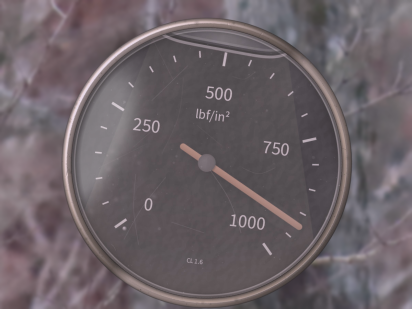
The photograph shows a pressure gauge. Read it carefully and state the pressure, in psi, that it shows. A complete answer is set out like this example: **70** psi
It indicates **925** psi
